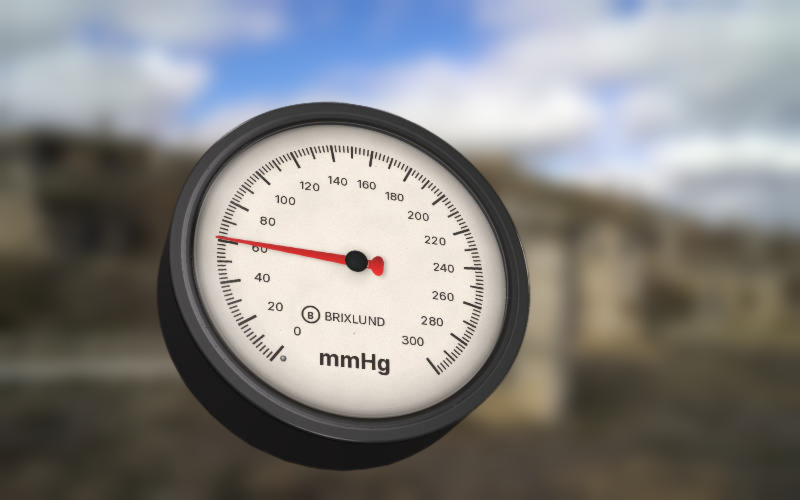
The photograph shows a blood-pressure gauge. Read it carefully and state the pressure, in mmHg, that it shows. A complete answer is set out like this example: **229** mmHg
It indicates **60** mmHg
